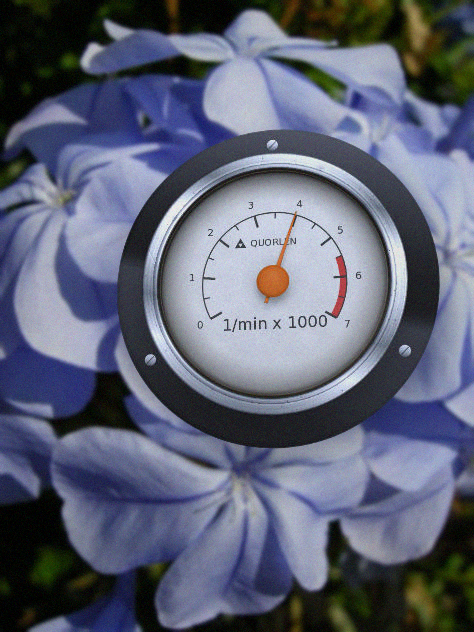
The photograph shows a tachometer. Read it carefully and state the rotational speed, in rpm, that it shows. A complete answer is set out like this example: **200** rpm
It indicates **4000** rpm
